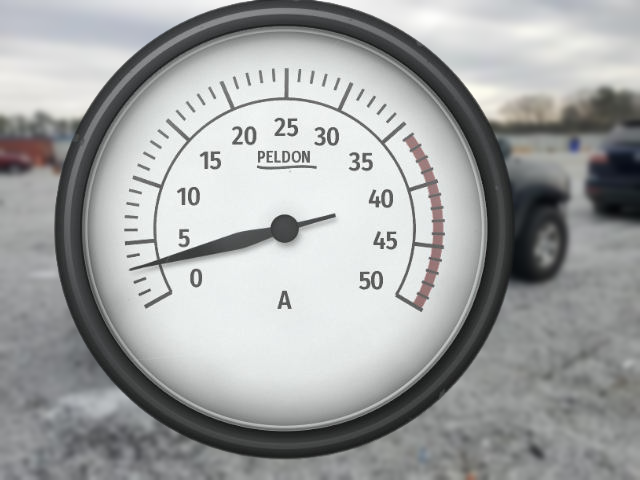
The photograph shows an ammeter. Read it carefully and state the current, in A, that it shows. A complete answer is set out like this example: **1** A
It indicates **3** A
